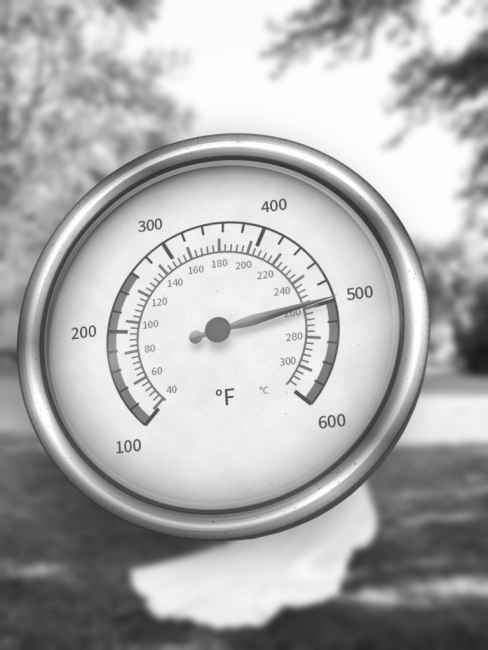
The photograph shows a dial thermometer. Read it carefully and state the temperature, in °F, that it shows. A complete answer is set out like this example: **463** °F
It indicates **500** °F
